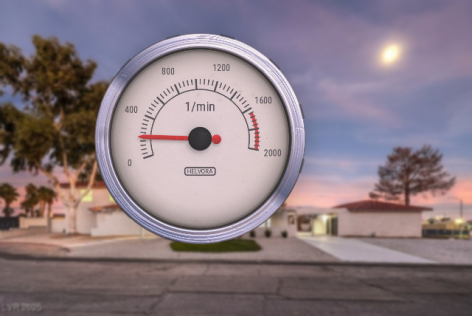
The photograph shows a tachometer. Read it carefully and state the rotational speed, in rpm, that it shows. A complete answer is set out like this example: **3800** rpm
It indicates **200** rpm
